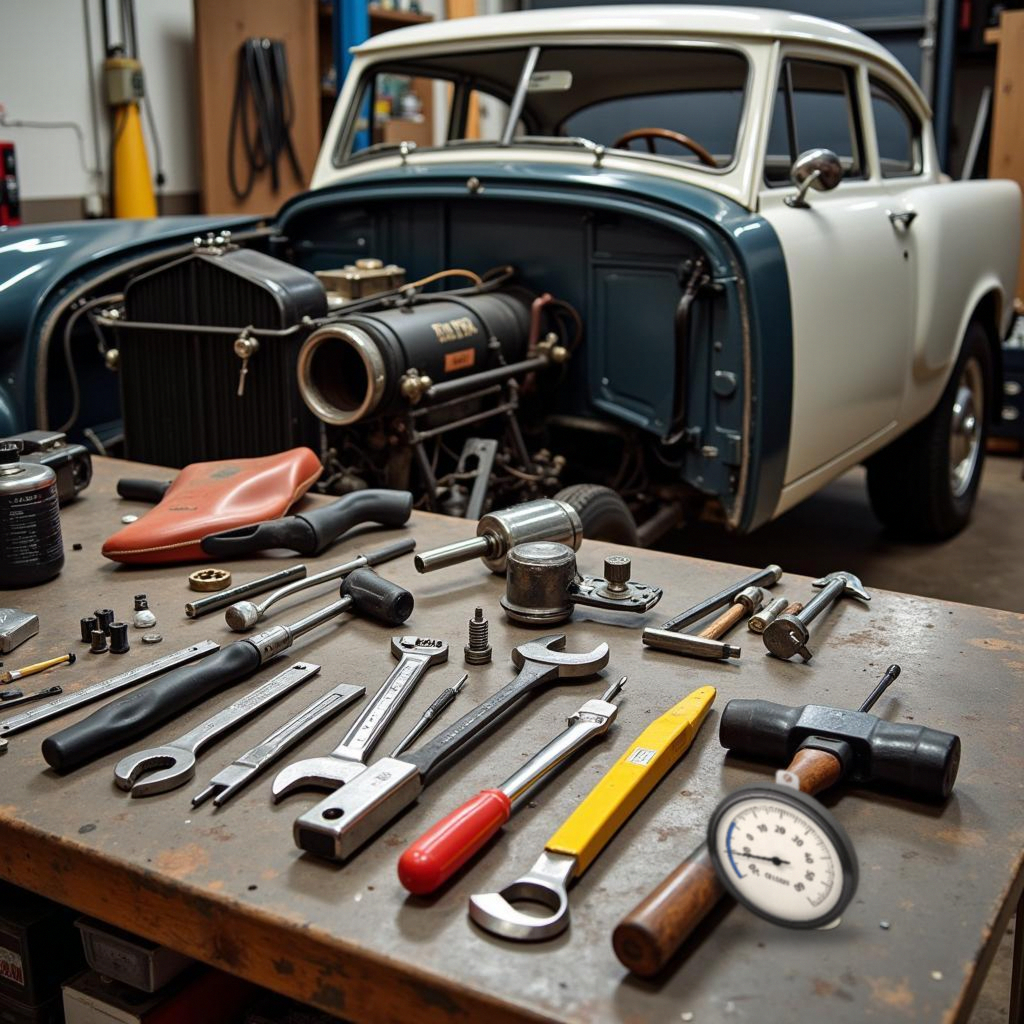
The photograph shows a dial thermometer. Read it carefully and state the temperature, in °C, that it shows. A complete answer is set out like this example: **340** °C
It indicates **-10** °C
